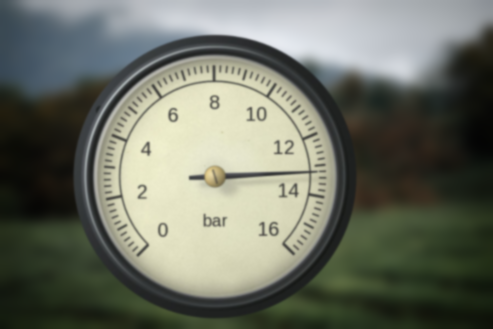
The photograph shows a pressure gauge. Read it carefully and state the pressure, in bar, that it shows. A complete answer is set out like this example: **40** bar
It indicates **13.2** bar
